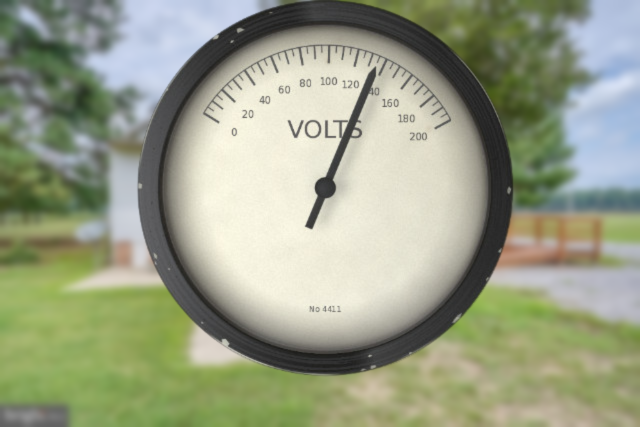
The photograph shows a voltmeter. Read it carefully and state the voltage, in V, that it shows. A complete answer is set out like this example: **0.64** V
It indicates **135** V
